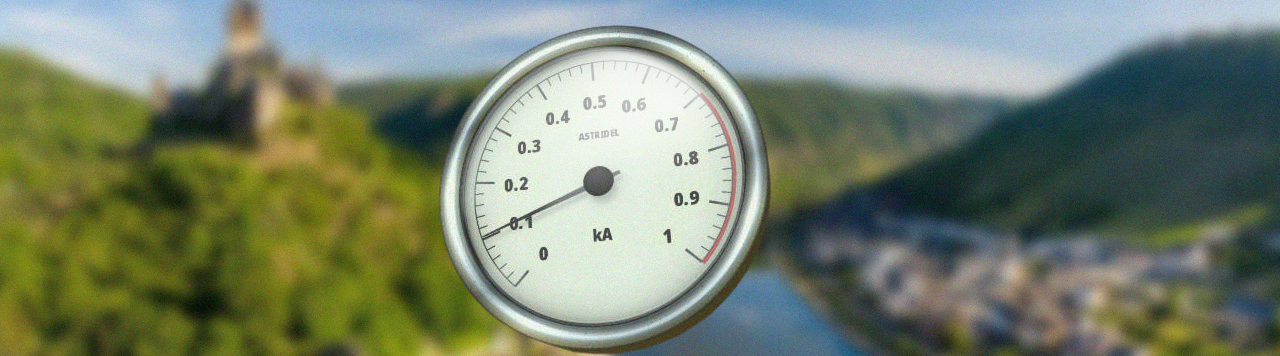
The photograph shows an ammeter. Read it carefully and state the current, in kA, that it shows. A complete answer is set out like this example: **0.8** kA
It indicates **0.1** kA
